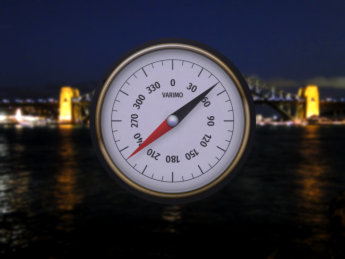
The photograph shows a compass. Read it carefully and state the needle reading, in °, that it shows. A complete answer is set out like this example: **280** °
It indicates **230** °
